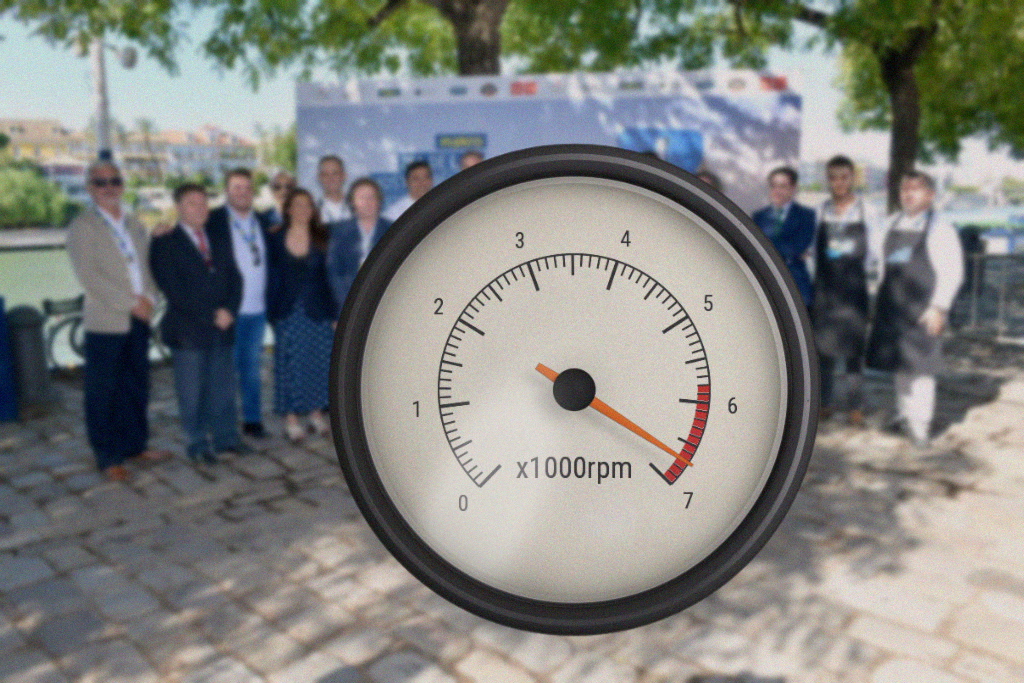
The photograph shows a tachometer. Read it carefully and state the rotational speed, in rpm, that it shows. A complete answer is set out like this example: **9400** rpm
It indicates **6700** rpm
